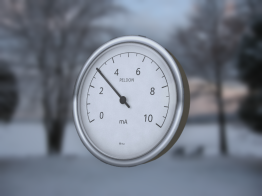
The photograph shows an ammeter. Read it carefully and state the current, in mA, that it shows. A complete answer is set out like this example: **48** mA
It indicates **3** mA
